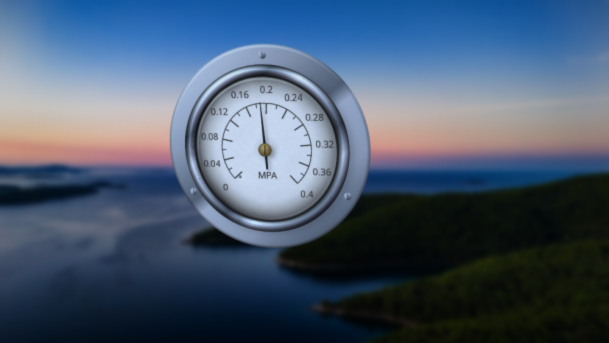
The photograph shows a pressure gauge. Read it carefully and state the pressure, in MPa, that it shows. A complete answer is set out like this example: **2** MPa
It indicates **0.19** MPa
